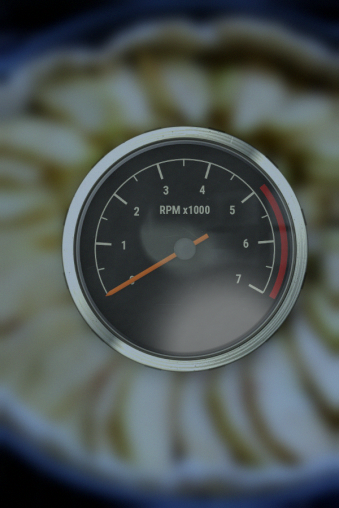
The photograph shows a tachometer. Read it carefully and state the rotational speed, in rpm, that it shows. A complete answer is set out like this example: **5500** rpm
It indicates **0** rpm
